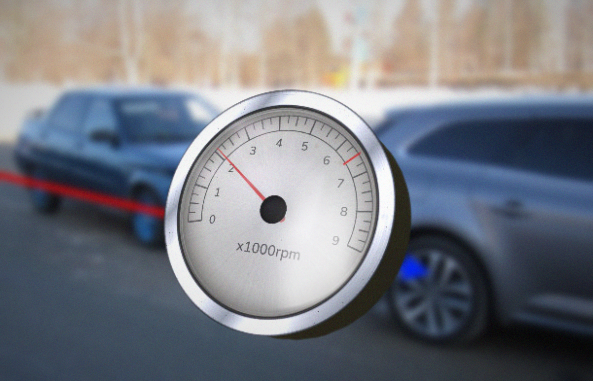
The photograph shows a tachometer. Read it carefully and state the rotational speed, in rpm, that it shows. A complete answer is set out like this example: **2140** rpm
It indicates **2125** rpm
